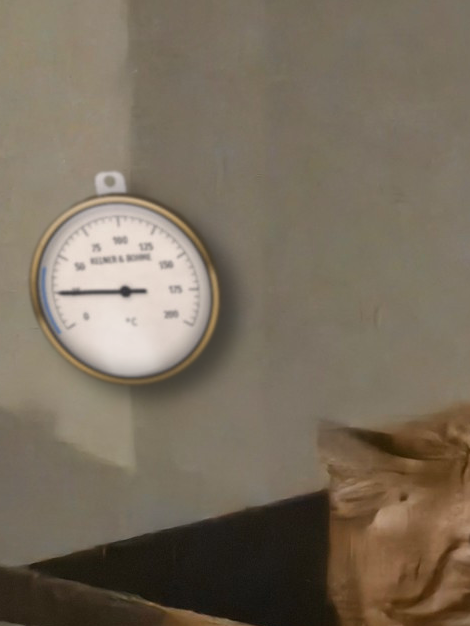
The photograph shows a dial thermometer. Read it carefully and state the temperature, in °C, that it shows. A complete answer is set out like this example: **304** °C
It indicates **25** °C
